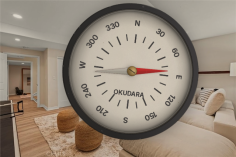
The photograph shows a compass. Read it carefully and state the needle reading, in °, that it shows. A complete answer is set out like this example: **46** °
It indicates **82.5** °
